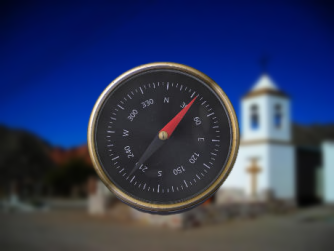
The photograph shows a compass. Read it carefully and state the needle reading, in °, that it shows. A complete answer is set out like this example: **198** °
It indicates **35** °
